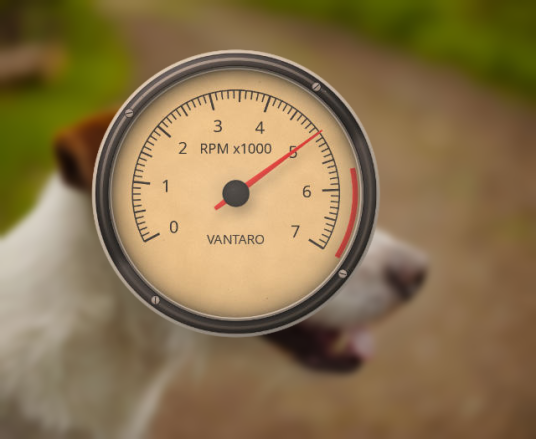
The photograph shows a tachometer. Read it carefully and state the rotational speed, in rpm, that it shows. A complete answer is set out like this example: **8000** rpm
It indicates **5000** rpm
